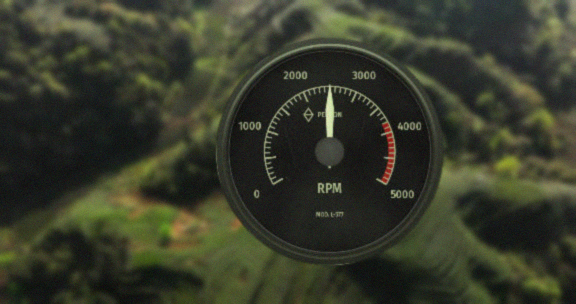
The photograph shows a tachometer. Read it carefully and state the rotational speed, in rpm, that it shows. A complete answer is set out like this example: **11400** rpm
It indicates **2500** rpm
